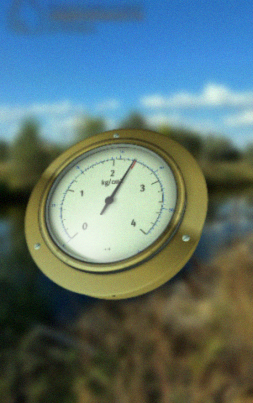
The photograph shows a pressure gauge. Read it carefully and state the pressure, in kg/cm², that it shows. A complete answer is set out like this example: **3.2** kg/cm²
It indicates **2.4** kg/cm²
